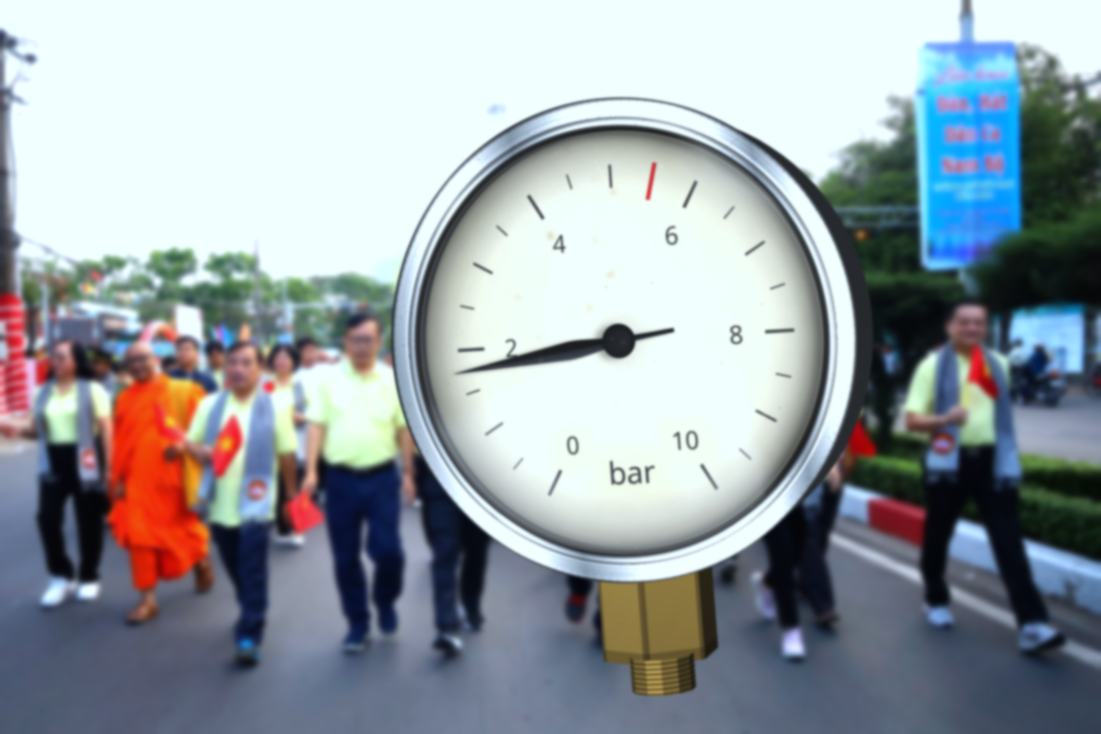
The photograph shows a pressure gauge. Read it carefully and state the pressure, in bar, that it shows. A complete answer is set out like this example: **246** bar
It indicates **1.75** bar
